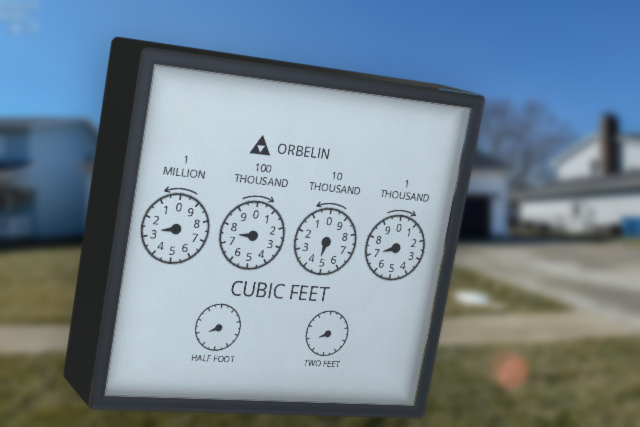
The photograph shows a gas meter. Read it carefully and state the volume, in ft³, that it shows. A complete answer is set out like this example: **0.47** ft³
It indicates **274700** ft³
